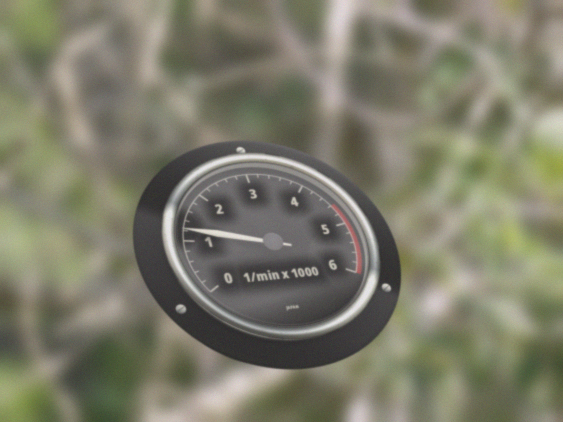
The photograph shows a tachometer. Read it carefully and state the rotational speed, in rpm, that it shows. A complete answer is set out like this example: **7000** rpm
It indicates **1200** rpm
